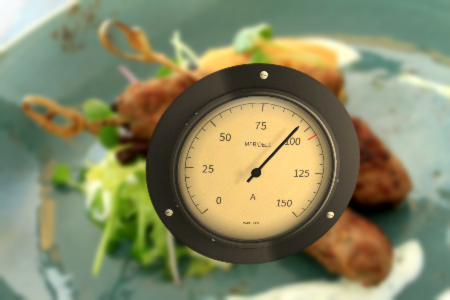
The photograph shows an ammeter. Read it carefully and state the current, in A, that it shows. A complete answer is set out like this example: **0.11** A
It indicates **95** A
